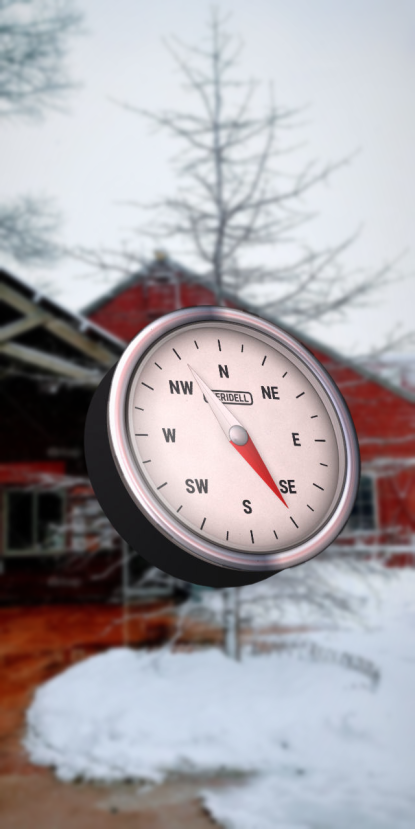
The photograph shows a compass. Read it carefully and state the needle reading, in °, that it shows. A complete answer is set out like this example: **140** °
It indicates **150** °
